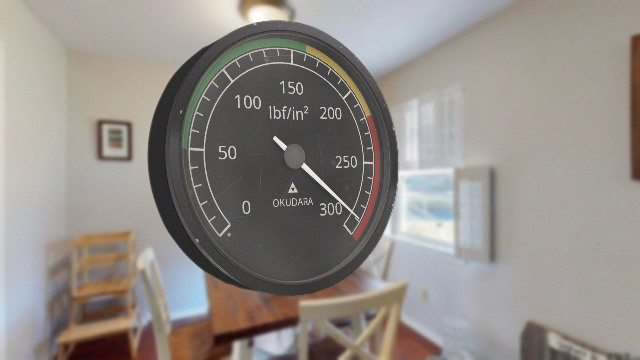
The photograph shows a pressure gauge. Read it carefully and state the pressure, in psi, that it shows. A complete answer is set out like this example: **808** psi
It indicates **290** psi
